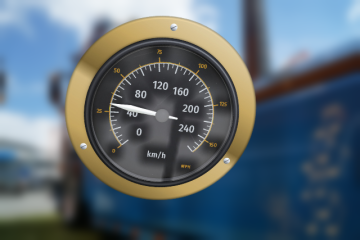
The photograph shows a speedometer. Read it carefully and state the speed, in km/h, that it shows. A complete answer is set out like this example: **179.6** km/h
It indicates **50** km/h
